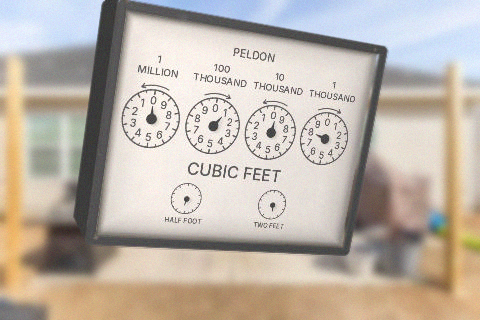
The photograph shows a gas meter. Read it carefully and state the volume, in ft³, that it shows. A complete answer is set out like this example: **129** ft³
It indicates **9800** ft³
